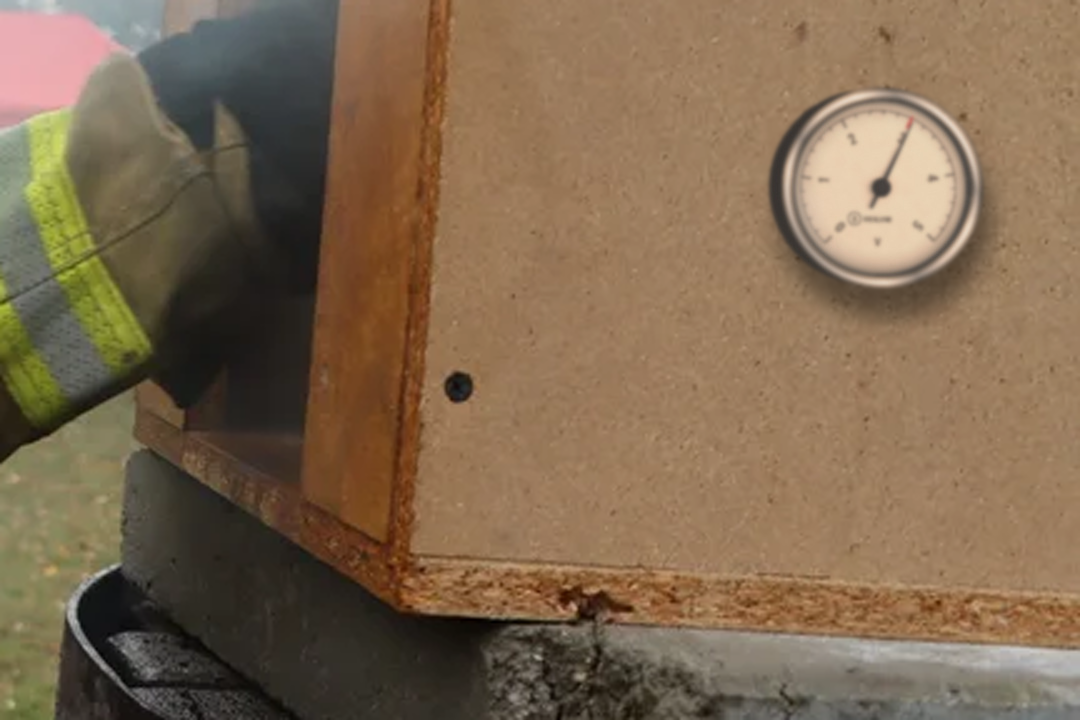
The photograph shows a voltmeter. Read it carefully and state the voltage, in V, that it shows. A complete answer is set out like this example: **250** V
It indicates **3** V
